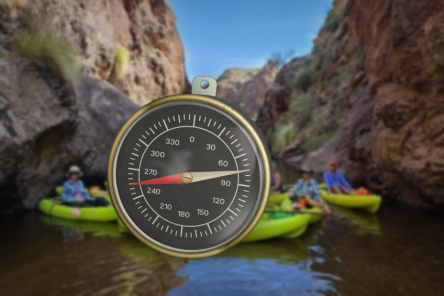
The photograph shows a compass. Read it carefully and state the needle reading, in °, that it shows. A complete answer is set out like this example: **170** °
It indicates **255** °
